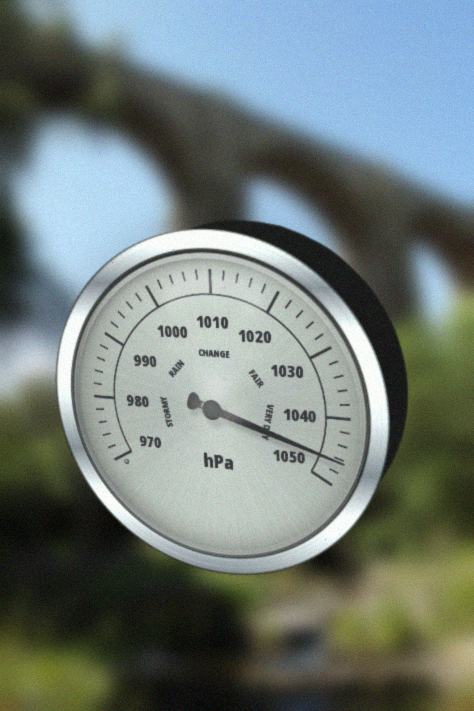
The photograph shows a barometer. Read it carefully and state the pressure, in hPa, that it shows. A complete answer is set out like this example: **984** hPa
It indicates **1046** hPa
